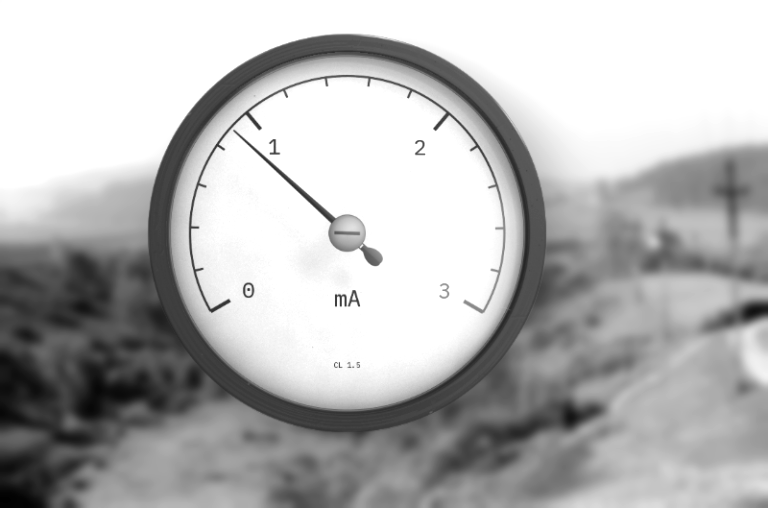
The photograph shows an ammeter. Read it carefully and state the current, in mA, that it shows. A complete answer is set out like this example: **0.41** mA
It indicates **0.9** mA
